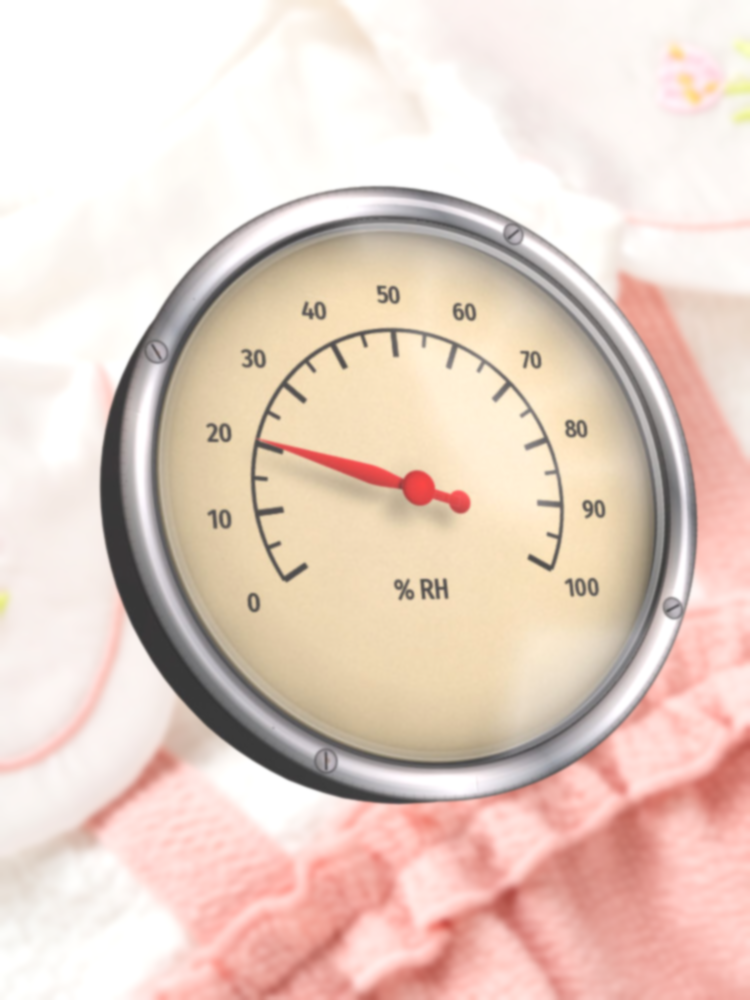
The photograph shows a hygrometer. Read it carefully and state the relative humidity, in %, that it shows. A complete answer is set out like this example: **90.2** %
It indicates **20** %
